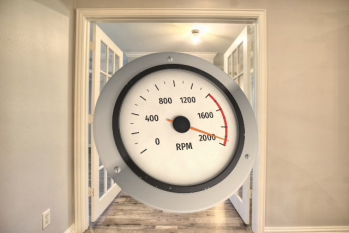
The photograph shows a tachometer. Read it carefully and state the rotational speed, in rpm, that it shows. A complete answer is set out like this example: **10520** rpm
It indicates **1950** rpm
